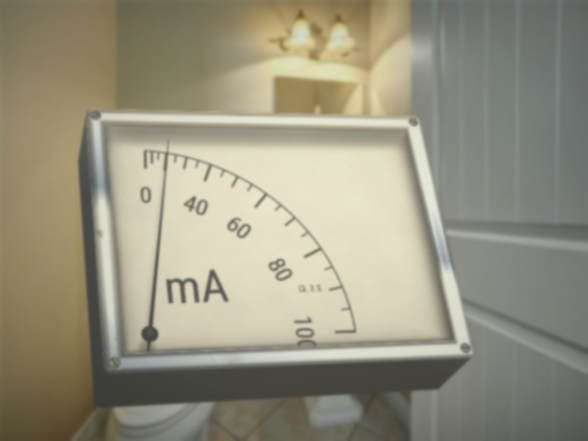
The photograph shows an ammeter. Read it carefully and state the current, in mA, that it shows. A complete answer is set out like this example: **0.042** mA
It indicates **20** mA
